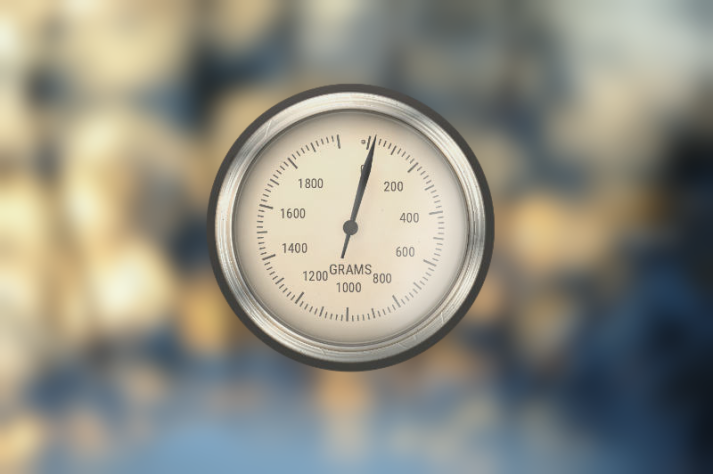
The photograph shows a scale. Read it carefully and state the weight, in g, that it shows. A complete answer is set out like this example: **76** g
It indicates **20** g
